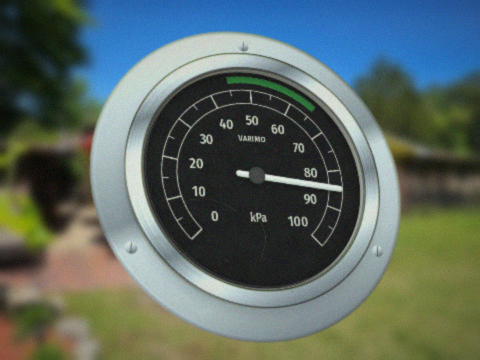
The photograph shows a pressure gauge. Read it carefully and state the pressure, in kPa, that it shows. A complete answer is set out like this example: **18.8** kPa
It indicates **85** kPa
